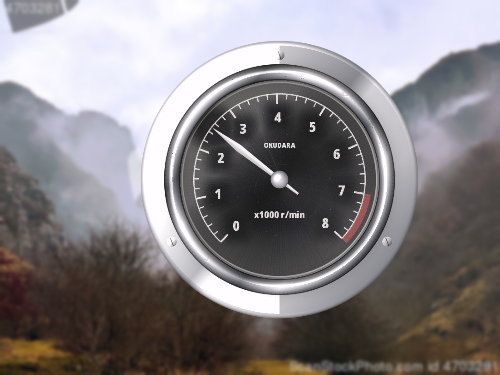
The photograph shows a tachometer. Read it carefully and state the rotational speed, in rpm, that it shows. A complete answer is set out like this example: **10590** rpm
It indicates **2500** rpm
